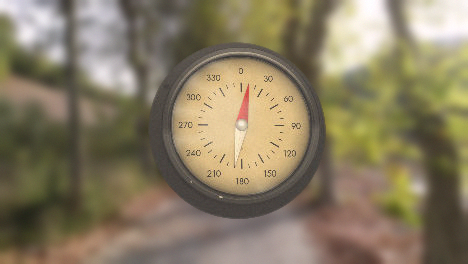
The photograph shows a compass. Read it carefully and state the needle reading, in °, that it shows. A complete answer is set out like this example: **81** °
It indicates **10** °
